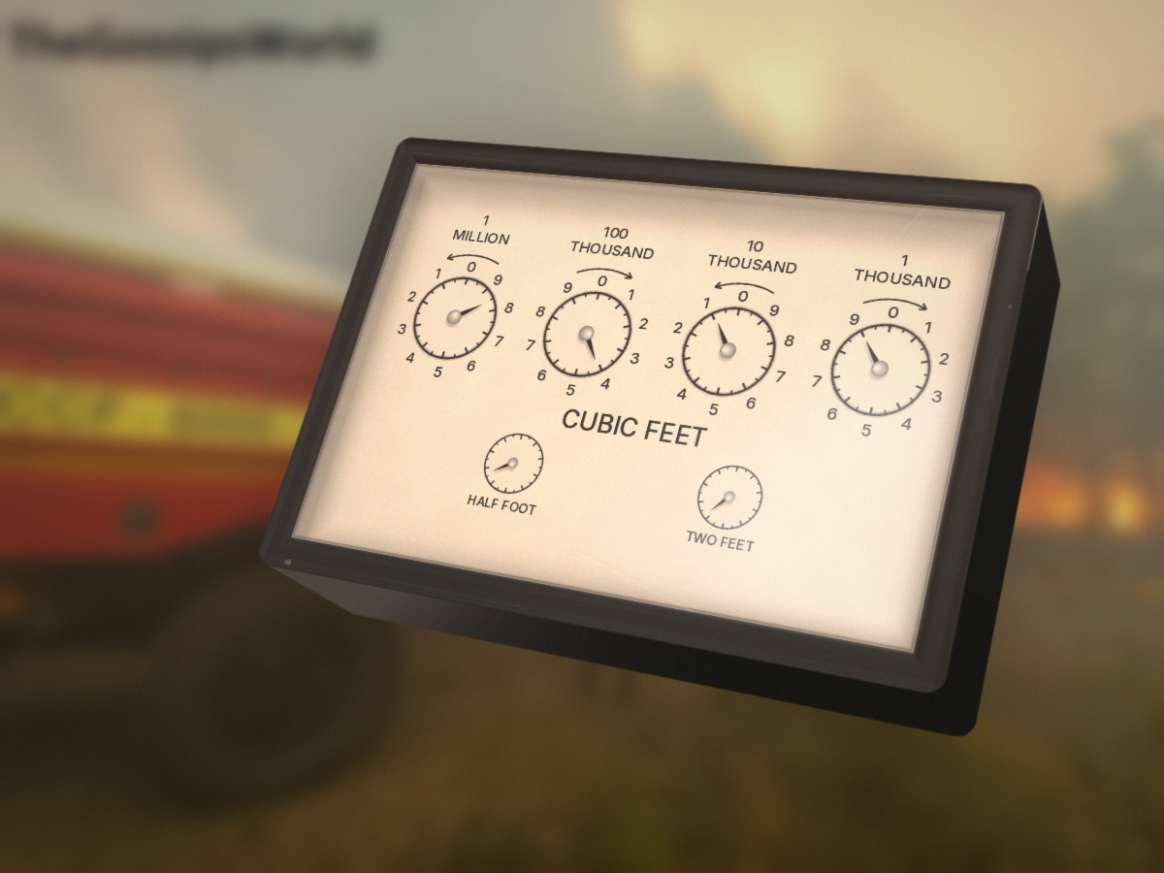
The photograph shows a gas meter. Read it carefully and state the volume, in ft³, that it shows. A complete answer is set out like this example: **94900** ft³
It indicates **840900** ft³
